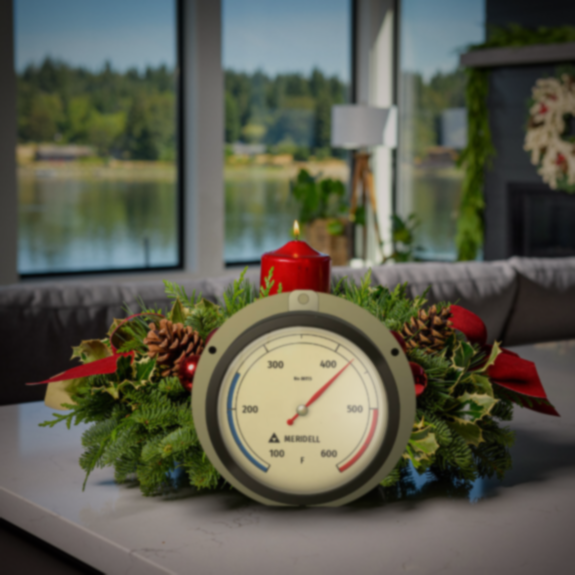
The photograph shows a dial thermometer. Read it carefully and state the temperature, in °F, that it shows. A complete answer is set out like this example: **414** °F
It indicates **425** °F
